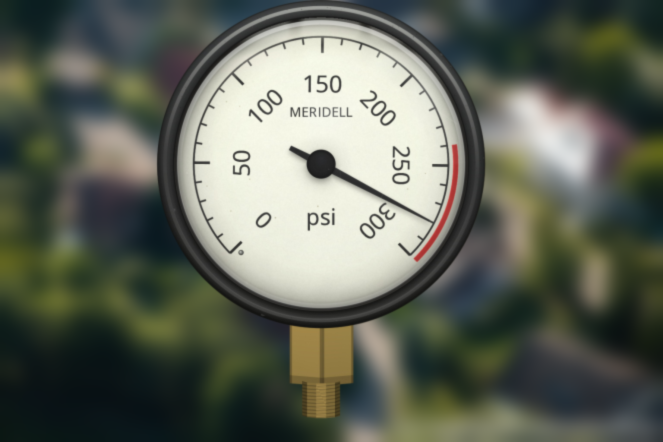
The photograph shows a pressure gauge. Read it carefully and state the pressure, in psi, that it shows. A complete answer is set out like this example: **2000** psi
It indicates **280** psi
